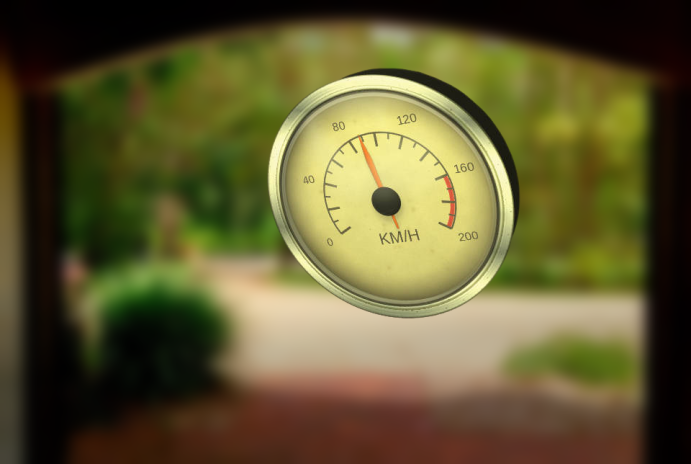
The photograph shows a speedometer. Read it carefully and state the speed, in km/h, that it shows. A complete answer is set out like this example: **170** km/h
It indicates **90** km/h
